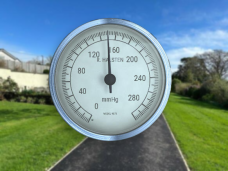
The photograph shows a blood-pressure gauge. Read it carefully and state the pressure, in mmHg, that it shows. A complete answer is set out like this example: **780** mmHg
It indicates **150** mmHg
